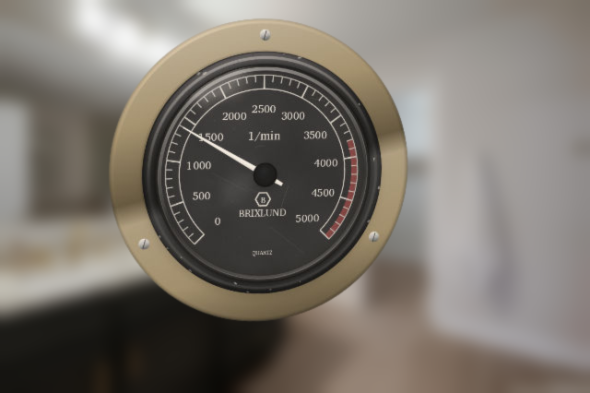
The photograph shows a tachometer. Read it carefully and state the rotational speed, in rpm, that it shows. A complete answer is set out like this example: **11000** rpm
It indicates **1400** rpm
